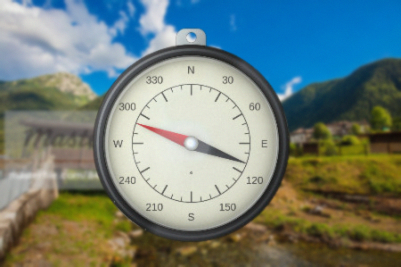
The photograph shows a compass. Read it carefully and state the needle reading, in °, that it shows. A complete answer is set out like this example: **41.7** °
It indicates **290** °
